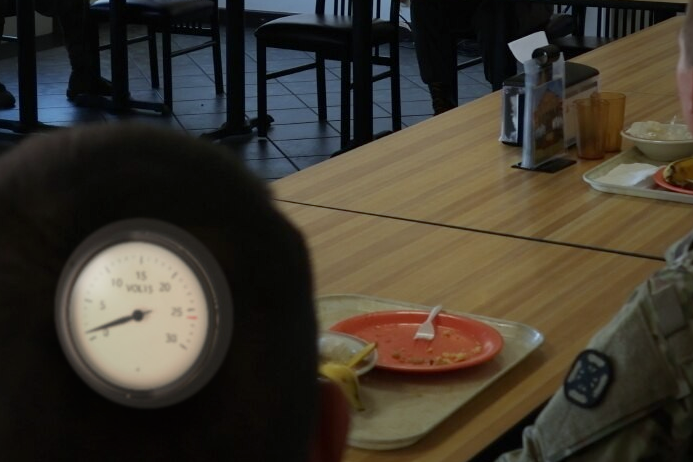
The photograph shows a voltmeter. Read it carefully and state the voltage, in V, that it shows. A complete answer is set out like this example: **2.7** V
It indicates **1** V
